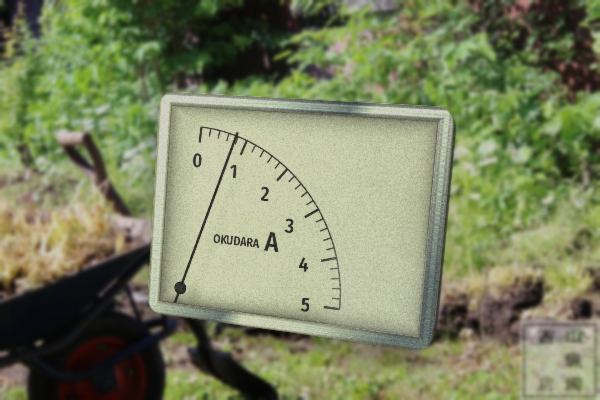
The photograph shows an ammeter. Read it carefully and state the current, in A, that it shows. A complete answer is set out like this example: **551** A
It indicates **0.8** A
